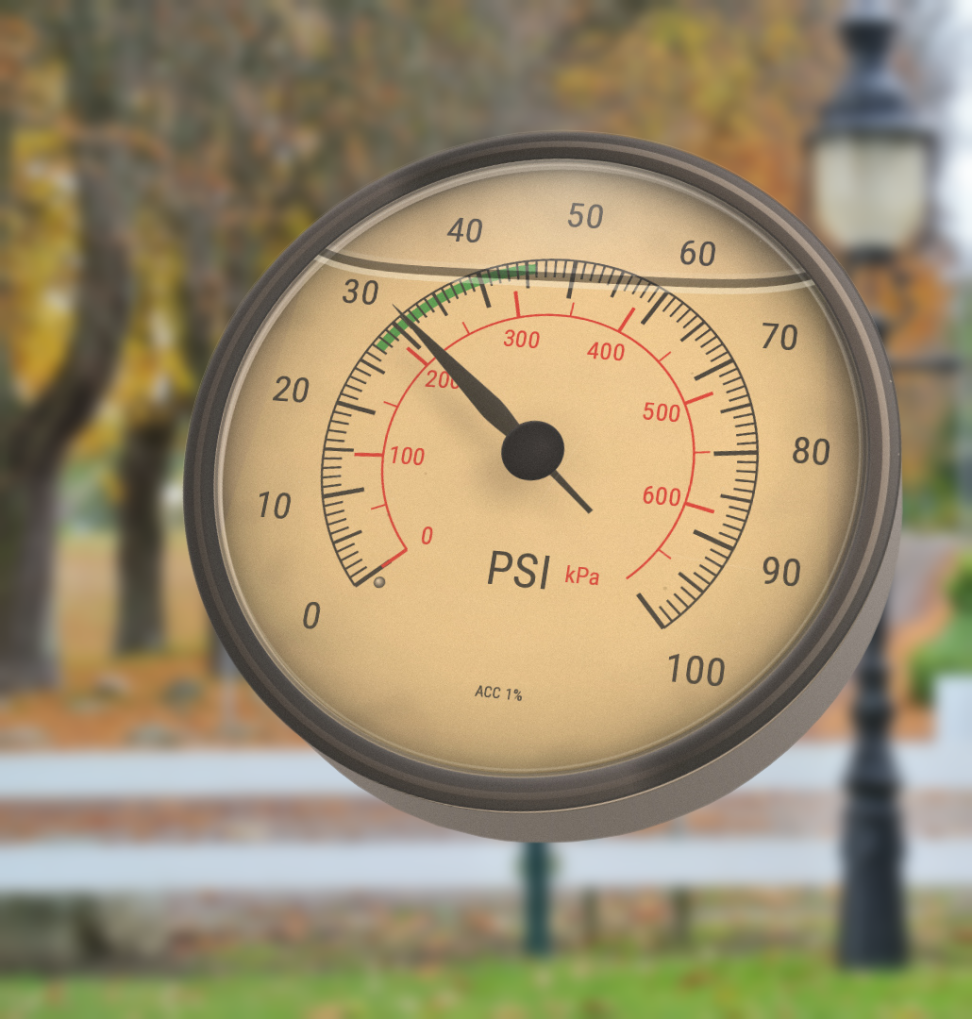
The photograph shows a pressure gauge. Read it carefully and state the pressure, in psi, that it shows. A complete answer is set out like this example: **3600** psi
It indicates **31** psi
